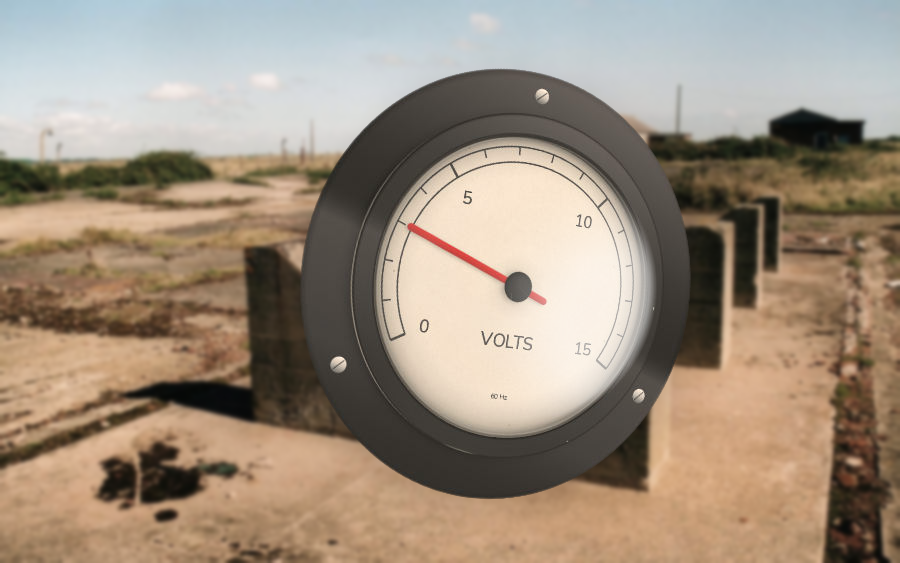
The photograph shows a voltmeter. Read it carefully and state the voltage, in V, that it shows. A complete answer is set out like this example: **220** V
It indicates **3** V
